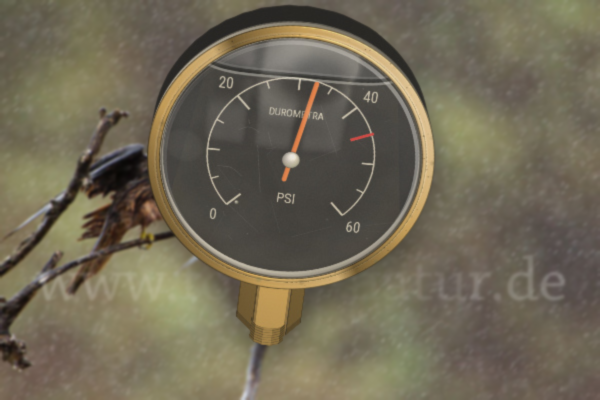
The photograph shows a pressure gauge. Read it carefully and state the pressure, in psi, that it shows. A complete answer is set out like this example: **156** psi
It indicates **32.5** psi
